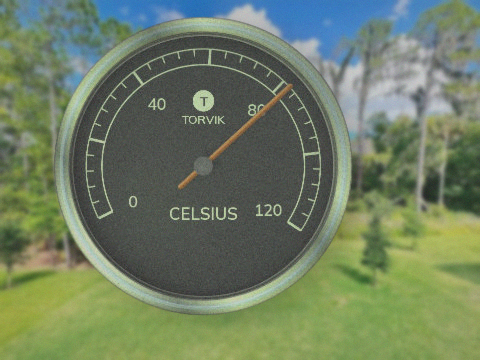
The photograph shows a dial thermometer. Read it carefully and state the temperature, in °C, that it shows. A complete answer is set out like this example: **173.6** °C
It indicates **82** °C
